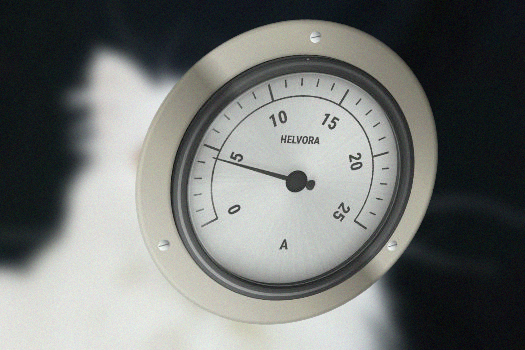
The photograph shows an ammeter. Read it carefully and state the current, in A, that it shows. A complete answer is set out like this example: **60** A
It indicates **4.5** A
